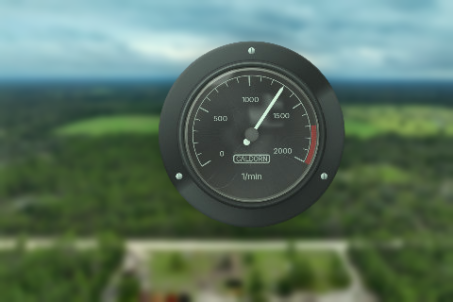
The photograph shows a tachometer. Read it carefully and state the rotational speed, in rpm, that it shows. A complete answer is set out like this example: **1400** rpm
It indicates **1300** rpm
